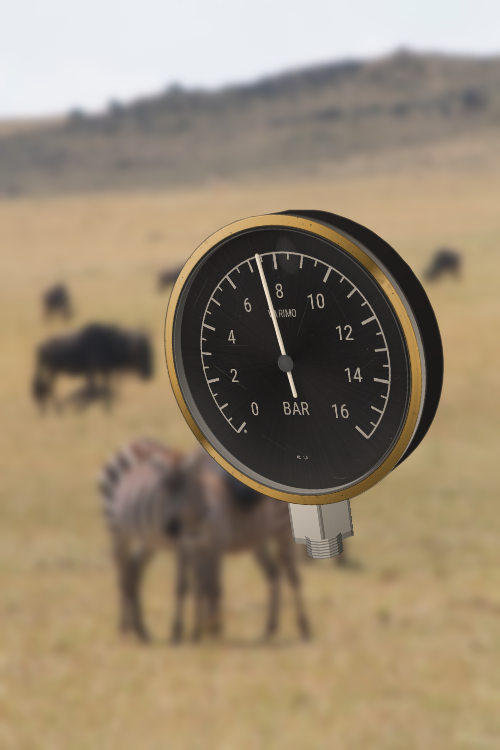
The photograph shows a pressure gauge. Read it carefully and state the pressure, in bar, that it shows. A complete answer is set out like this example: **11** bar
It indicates **7.5** bar
